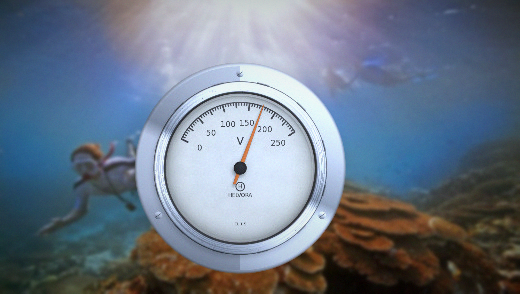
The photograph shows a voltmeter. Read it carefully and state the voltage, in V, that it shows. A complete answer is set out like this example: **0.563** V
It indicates **175** V
